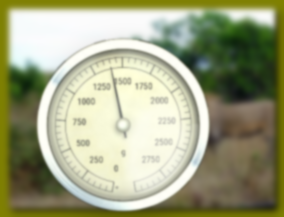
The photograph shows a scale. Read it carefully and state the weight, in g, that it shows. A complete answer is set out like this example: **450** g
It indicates **1400** g
